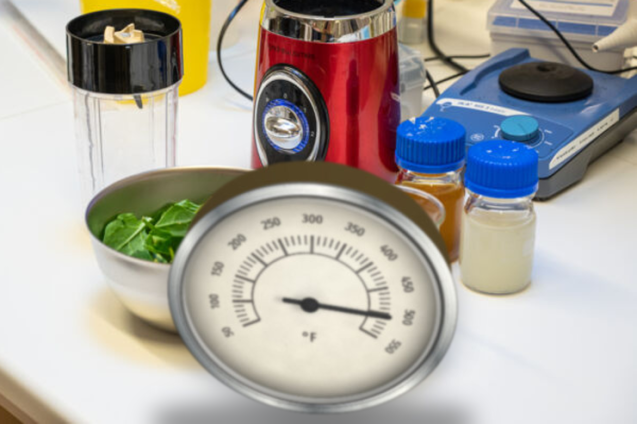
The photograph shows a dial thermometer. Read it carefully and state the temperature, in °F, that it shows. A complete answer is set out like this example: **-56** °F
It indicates **500** °F
